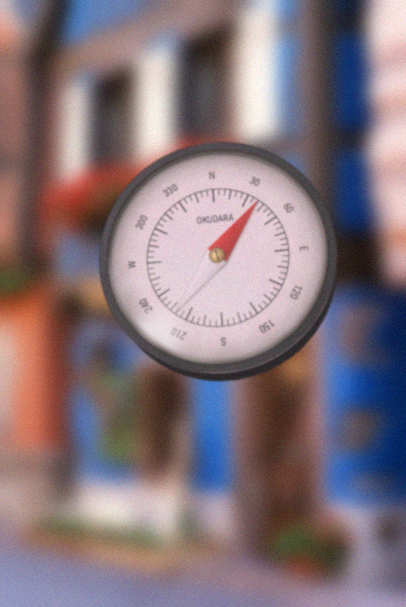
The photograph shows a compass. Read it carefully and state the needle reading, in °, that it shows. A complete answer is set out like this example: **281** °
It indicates **40** °
